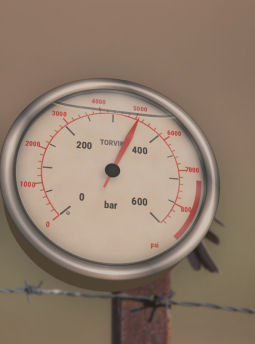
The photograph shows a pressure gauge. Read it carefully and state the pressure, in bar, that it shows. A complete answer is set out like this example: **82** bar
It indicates **350** bar
